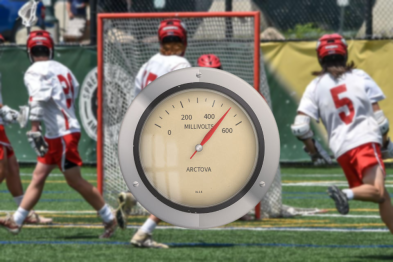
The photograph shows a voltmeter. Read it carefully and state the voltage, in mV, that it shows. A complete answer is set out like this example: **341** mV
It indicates **500** mV
